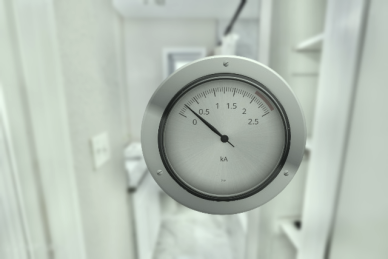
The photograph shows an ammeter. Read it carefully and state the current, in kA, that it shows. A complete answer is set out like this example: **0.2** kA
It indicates **0.25** kA
